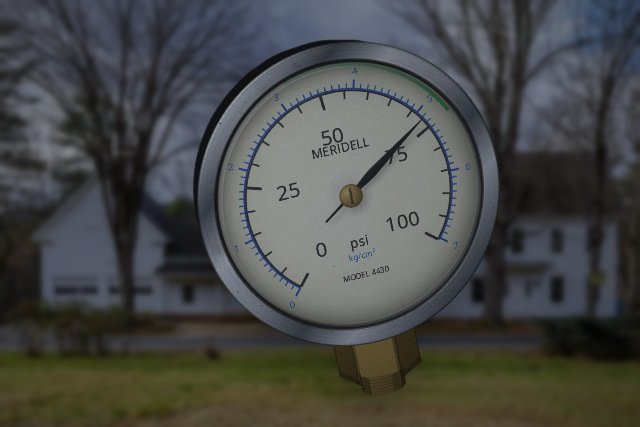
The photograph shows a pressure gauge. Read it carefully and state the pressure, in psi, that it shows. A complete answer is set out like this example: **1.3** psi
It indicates **72.5** psi
